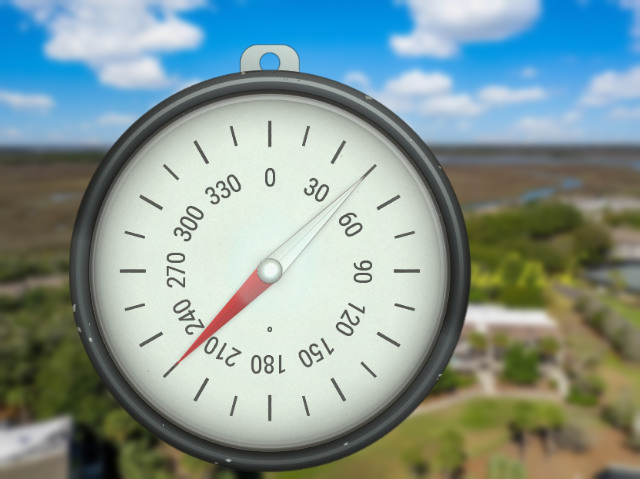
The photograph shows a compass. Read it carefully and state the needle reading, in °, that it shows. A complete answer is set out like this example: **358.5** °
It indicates **225** °
